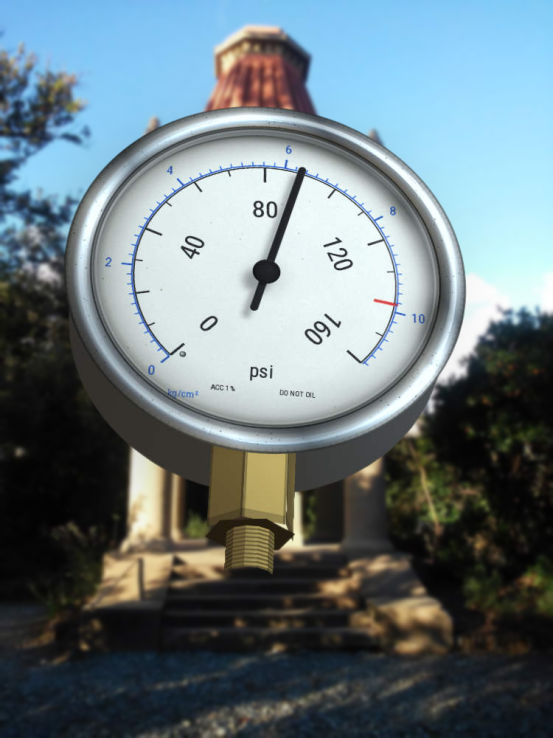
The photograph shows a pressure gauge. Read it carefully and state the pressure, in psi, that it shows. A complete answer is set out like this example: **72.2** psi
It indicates **90** psi
